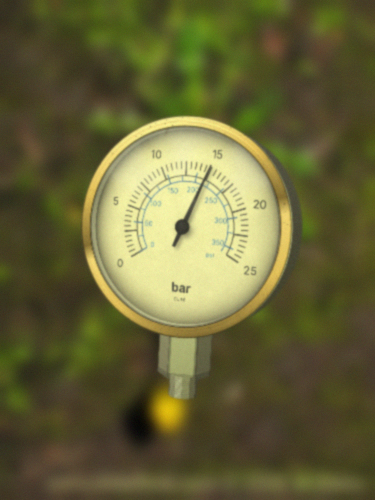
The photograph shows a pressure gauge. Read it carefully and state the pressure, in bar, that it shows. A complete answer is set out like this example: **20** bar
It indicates **15** bar
